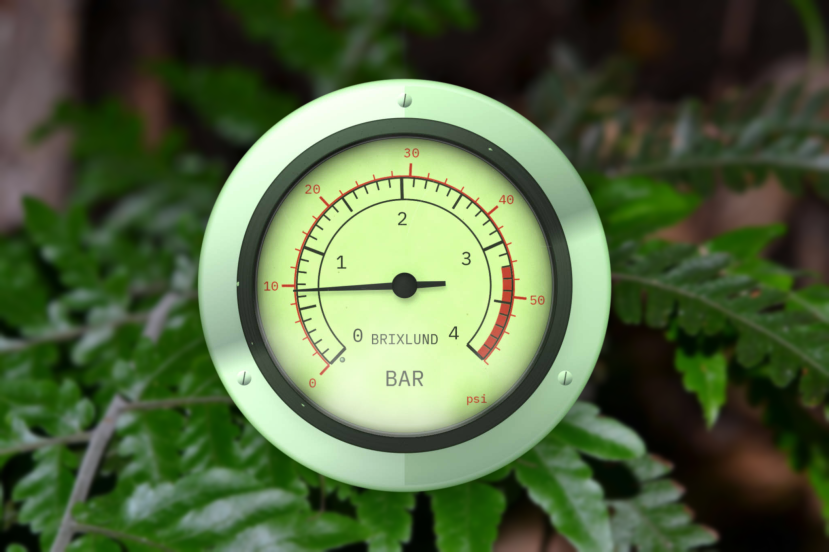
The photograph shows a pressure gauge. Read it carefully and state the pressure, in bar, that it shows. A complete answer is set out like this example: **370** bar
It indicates **0.65** bar
